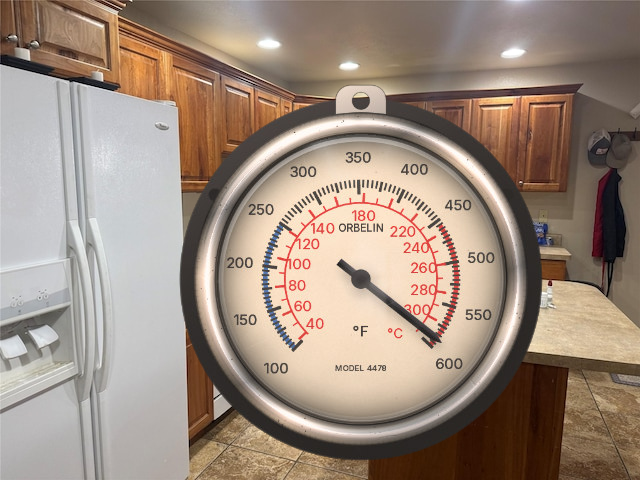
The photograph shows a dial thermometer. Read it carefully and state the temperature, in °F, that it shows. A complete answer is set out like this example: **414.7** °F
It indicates **590** °F
